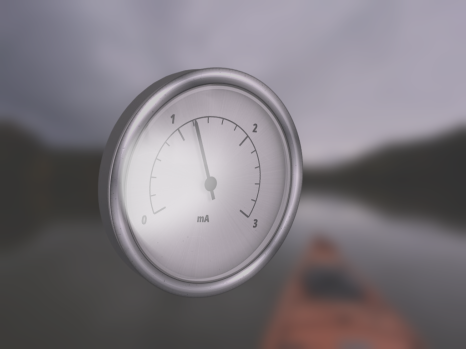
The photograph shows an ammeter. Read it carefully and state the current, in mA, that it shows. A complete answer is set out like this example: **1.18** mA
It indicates **1.2** mA
